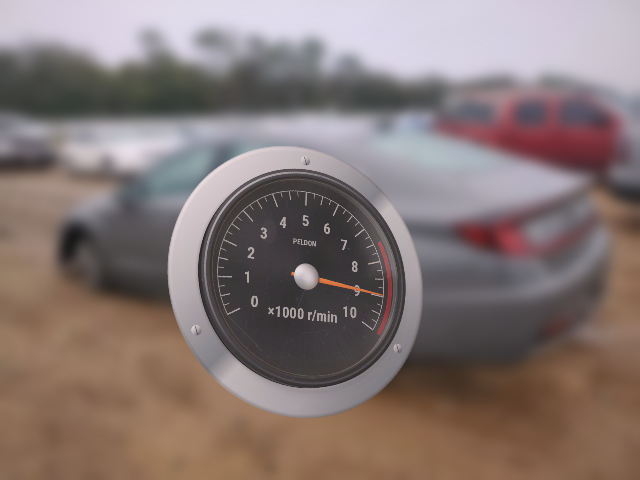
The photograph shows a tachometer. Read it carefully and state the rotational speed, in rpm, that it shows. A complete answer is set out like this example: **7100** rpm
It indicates **9000** rpm
